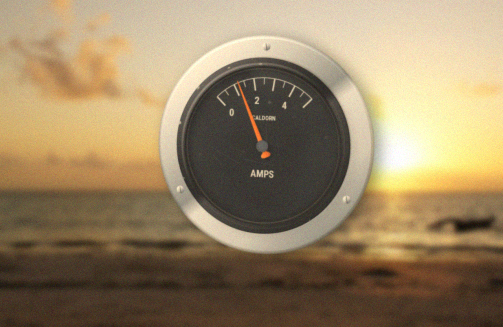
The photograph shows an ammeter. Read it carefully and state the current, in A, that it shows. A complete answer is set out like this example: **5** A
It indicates **1.25** A
